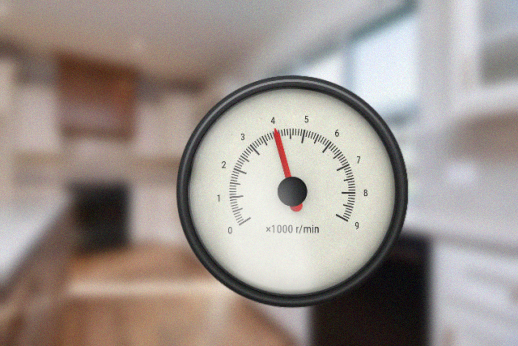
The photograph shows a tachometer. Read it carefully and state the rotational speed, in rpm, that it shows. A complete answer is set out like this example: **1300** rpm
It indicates **4000** rpm
